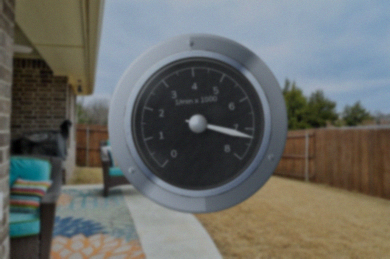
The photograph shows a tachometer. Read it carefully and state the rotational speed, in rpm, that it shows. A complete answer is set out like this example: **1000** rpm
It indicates **7250** rpm
